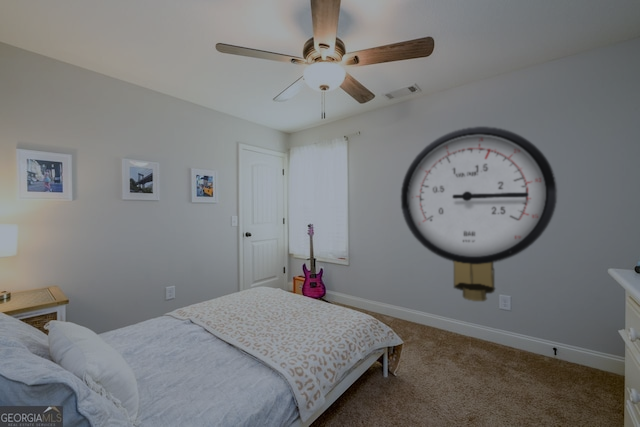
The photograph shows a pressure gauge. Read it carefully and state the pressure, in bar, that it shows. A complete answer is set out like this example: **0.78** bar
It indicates **2.2** bar
